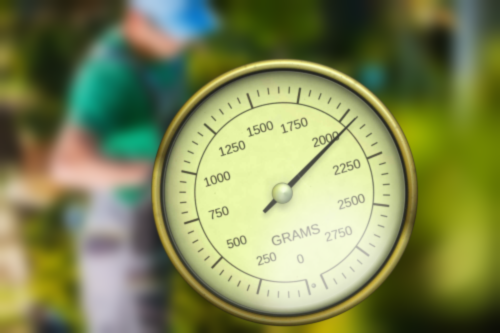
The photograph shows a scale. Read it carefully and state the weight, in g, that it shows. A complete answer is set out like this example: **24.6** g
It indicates **2050** g
